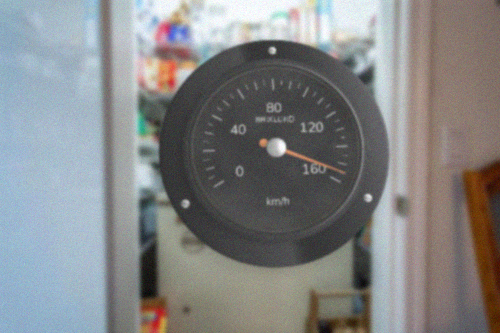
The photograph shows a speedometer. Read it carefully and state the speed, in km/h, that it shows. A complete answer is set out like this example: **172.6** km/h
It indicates **155** km/h
